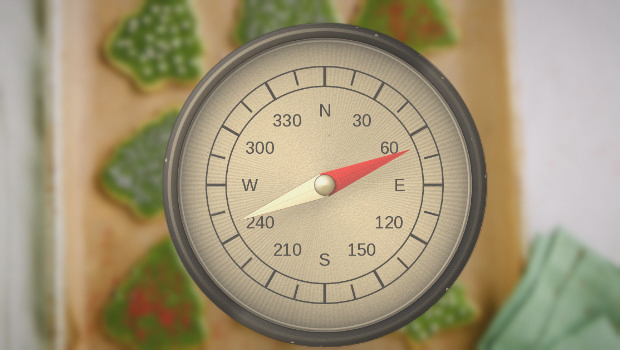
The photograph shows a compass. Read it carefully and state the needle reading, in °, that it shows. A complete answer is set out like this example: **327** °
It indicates **67.5** °
